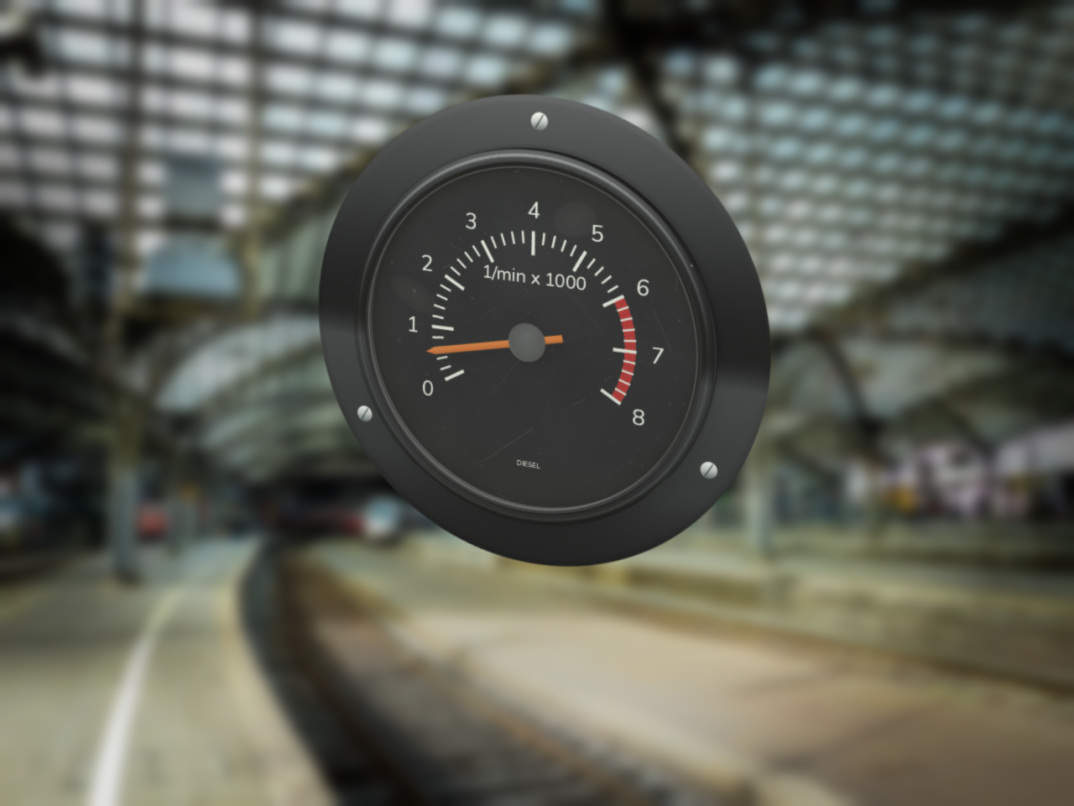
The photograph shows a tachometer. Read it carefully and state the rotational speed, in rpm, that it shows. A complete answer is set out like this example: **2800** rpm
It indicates **600** rpm
